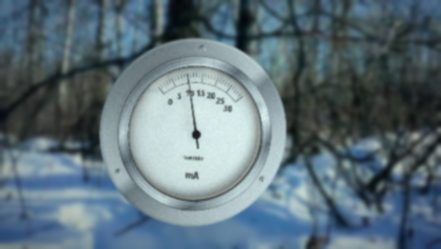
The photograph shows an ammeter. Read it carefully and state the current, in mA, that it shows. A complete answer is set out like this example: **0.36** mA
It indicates **10** mA
